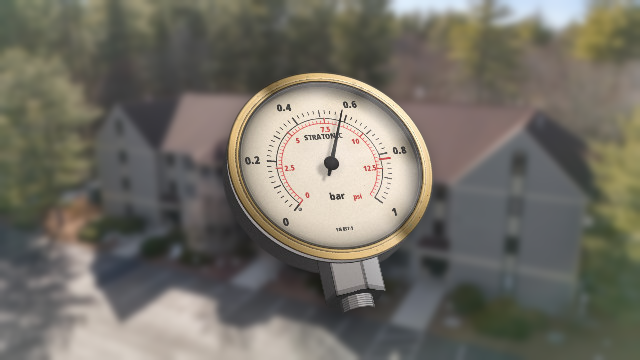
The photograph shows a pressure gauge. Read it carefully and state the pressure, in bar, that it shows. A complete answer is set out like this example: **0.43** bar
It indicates **0.58** bar
